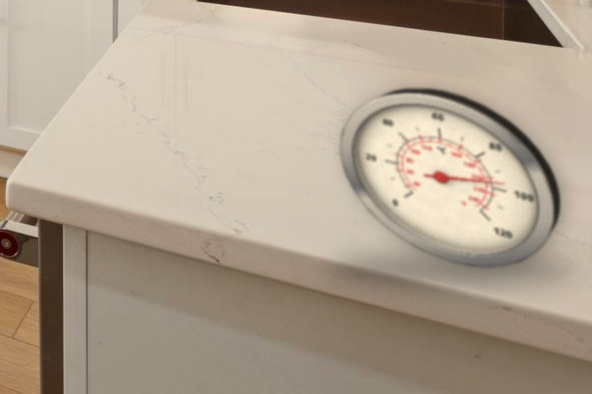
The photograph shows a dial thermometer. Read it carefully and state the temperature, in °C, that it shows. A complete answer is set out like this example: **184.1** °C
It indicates **95** °C
